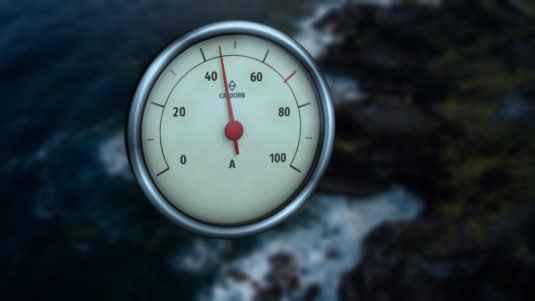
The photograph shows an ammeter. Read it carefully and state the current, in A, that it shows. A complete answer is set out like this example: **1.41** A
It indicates **45** A
